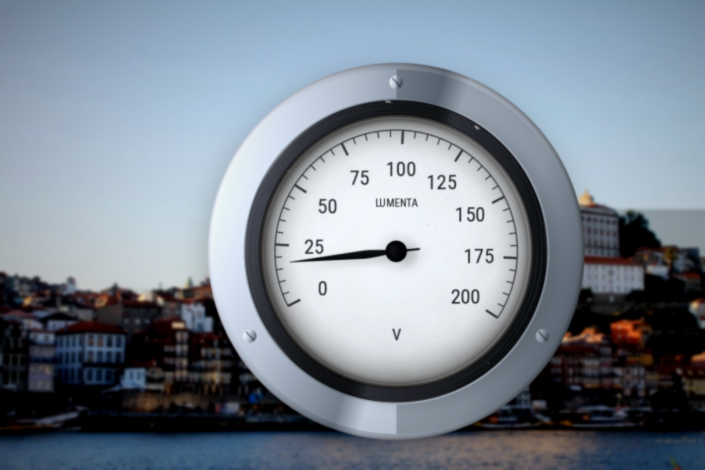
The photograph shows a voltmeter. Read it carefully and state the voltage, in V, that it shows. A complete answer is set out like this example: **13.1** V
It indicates **17.5** V
